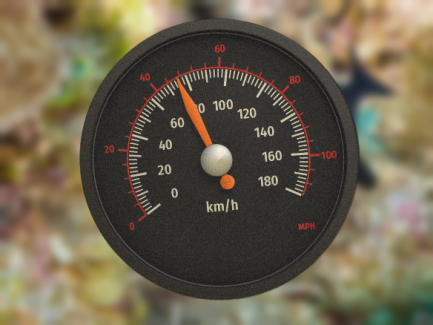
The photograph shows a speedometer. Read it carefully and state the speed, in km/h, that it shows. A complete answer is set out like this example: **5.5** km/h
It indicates **76** km/h
